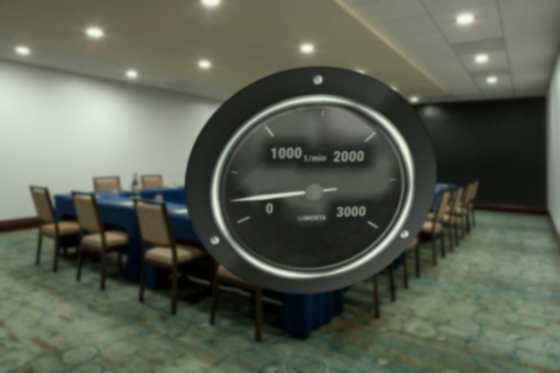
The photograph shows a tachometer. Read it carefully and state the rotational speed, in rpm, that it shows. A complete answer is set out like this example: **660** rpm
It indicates **250** rpm
